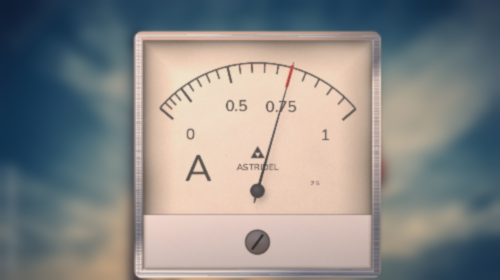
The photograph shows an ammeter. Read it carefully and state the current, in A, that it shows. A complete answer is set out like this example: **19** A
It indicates **0.75** A
